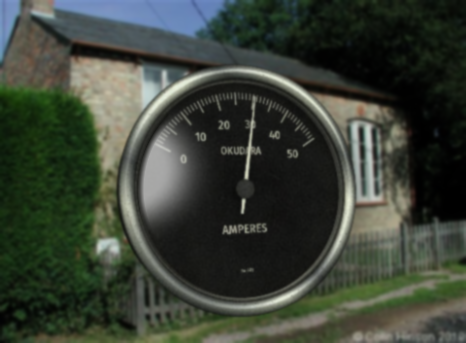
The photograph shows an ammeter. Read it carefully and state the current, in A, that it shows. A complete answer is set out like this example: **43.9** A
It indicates **30** A
